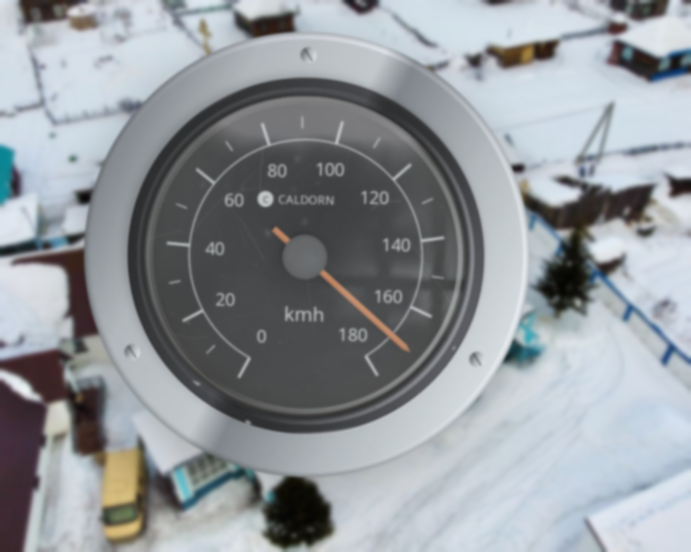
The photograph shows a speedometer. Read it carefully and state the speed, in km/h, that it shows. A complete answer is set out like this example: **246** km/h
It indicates **170** km/h
